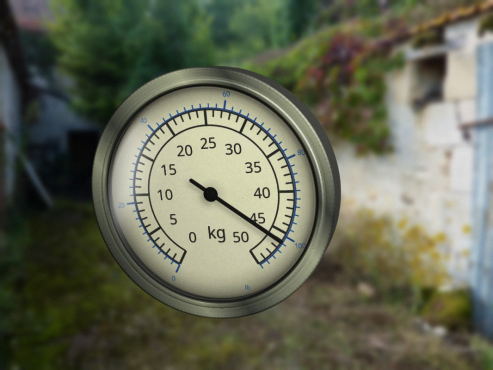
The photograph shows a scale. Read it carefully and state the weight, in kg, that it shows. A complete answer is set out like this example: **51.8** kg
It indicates **46** kg
